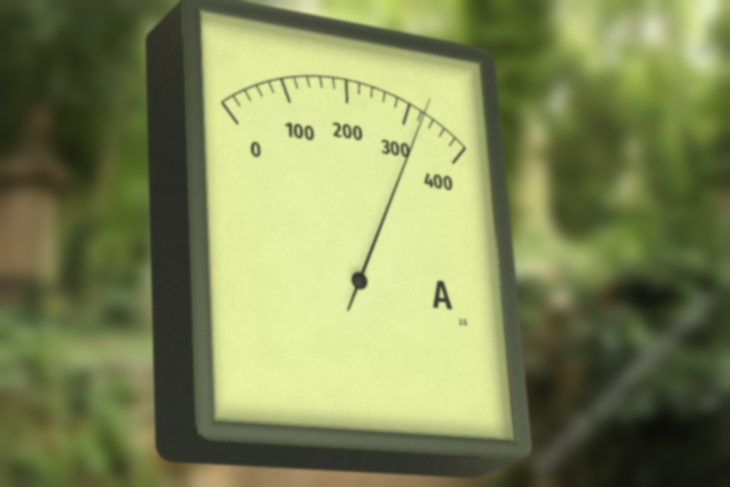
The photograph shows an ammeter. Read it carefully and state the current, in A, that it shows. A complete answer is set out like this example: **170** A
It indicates **320** A
